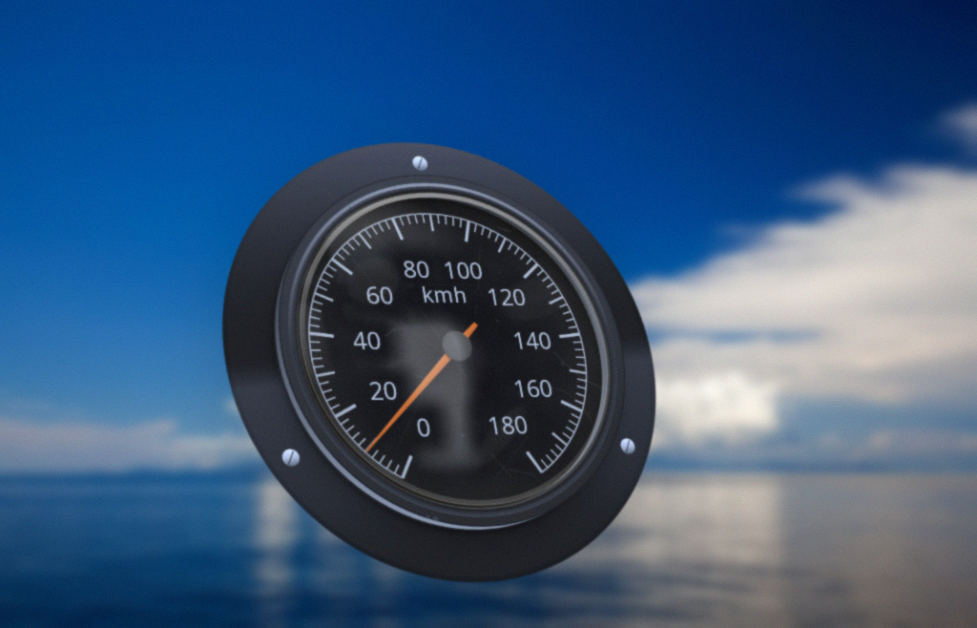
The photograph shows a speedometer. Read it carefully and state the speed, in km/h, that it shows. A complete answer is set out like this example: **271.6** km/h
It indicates **10** km/h
